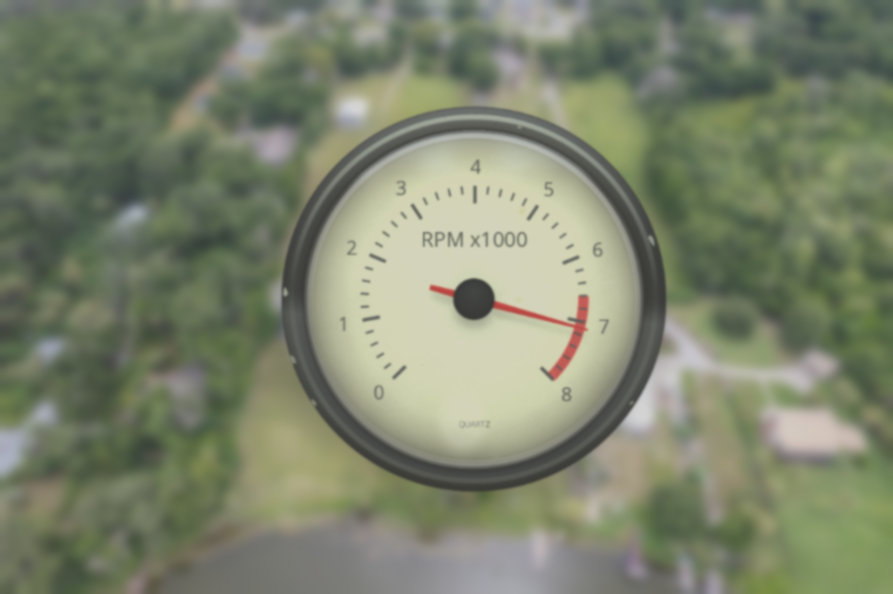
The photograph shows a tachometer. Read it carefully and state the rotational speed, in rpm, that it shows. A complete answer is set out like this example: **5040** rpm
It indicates **7100** rpm
